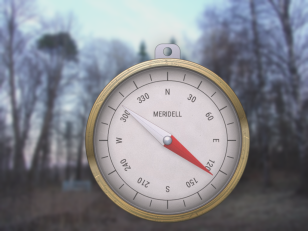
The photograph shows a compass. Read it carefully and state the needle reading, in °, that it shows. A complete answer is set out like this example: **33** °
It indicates **127.5** °
